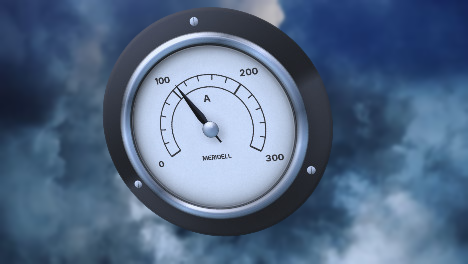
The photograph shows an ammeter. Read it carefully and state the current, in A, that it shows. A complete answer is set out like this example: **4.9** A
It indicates **110** A
